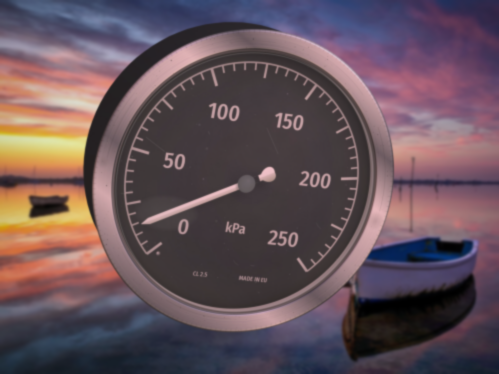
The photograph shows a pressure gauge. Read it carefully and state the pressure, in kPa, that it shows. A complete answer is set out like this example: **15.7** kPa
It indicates **15** kPa
